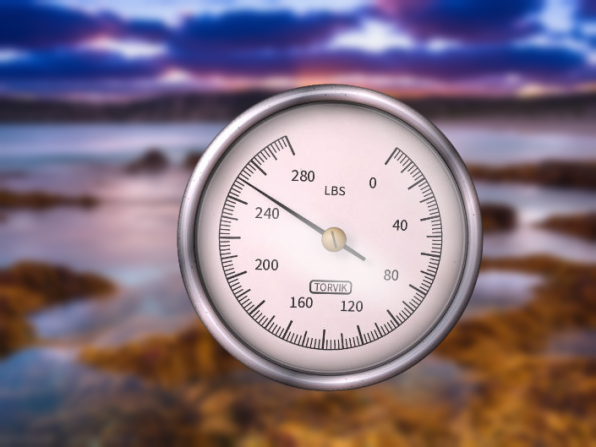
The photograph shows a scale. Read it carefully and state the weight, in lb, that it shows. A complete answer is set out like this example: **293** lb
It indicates **250** lb
